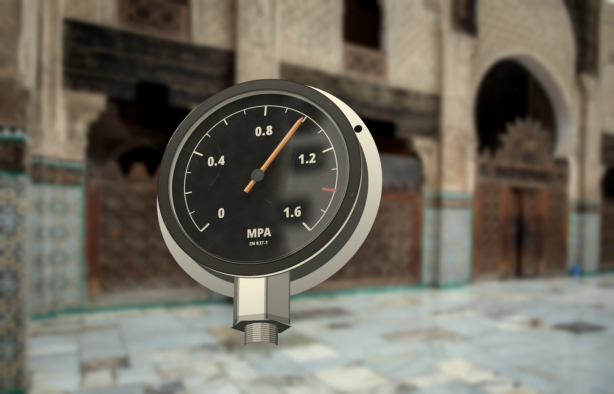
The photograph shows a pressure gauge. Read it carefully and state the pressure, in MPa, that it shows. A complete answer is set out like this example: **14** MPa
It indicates **1** MPa
